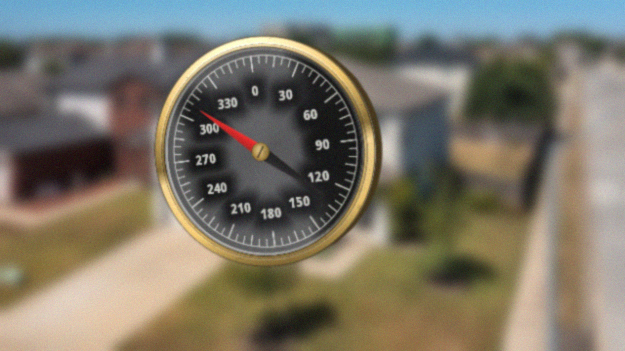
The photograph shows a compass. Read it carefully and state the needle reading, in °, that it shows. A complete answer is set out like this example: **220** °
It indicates **310** °
